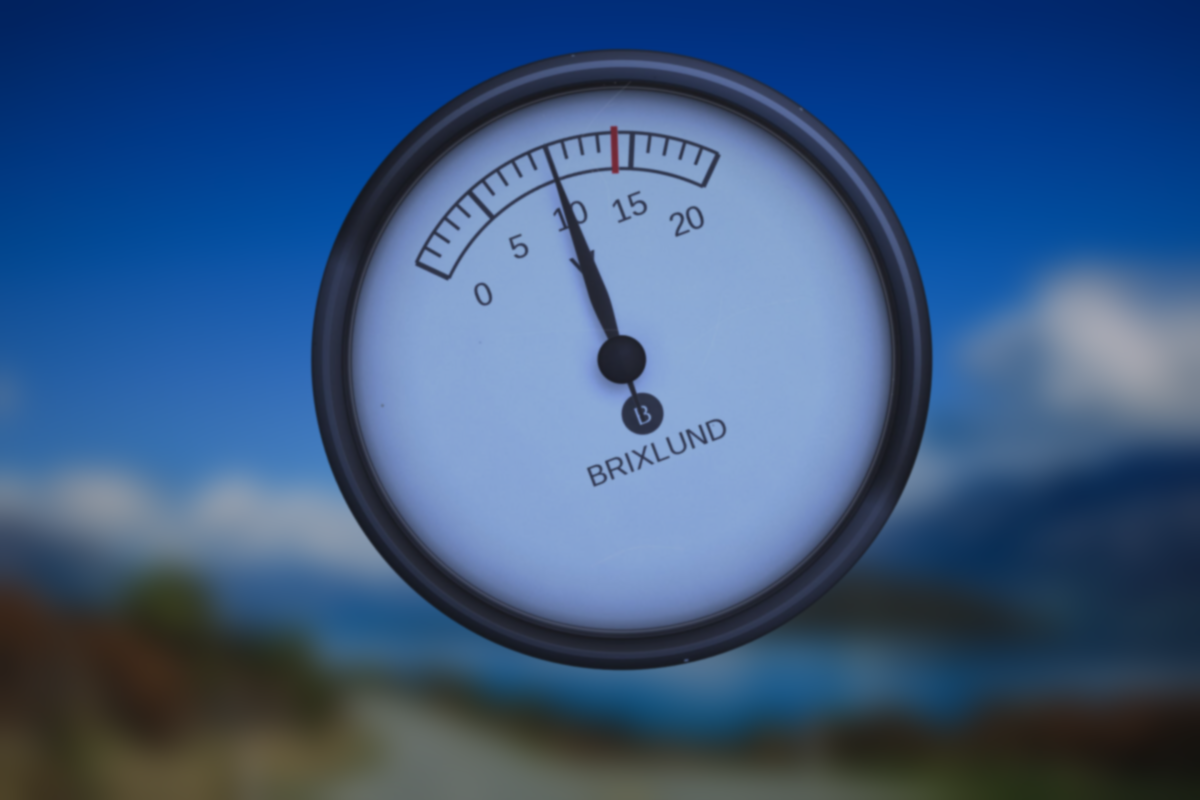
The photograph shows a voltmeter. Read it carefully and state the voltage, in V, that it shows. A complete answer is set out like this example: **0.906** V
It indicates **10** V
